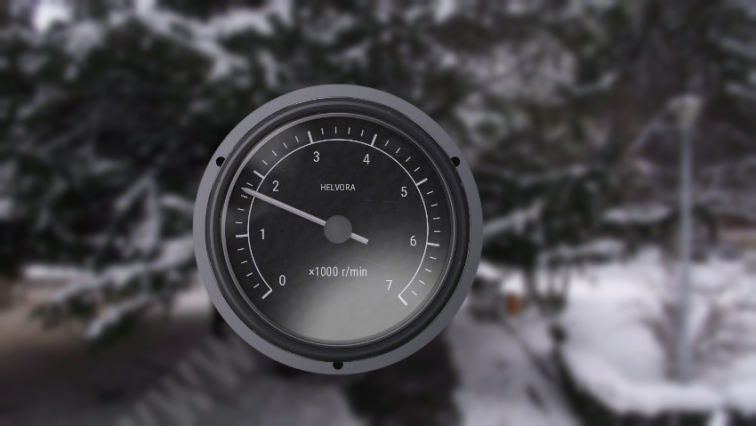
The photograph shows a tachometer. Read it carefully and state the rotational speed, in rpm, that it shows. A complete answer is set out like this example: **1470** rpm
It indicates **1700** rpm
